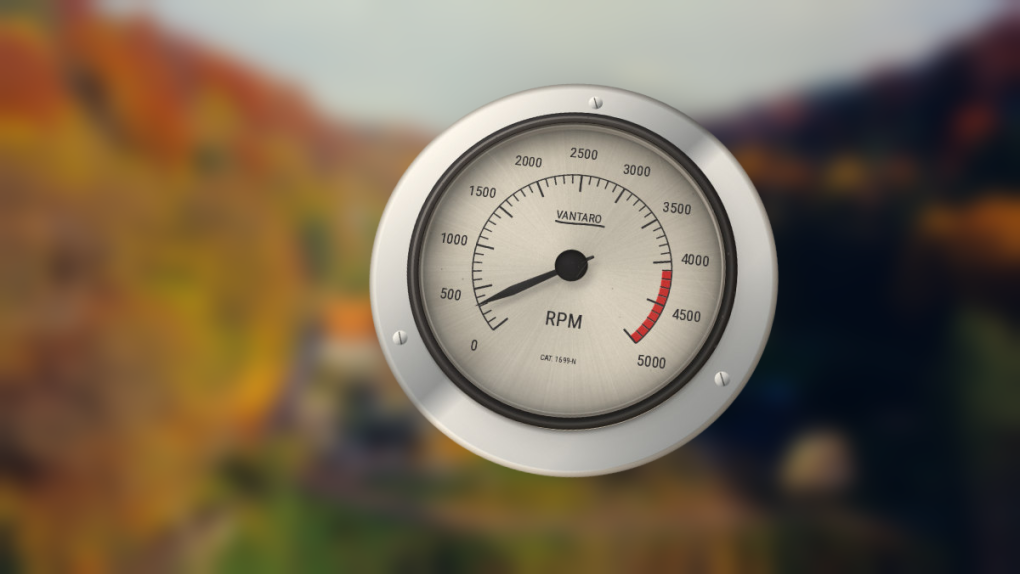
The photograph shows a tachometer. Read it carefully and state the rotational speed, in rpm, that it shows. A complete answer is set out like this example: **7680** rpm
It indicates **300** rpm
